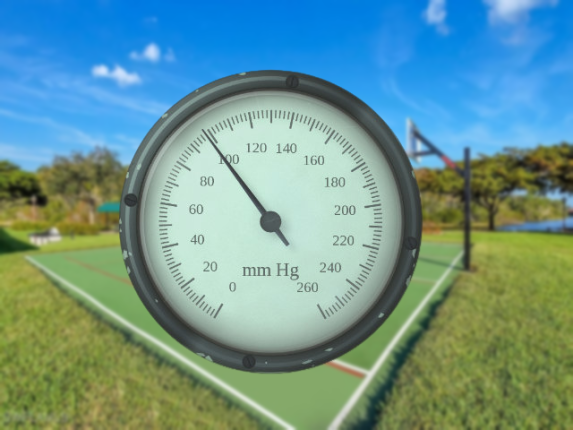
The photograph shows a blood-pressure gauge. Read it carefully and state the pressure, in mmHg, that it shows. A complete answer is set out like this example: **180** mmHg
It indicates **98** mmHg
